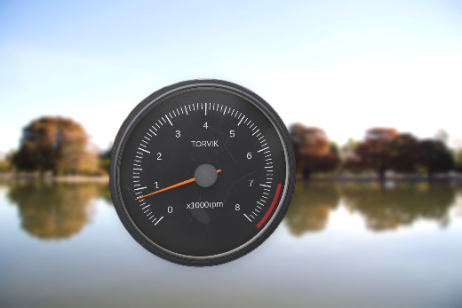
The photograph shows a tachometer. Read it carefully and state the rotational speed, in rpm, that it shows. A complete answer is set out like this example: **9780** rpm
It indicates **800** rpm
